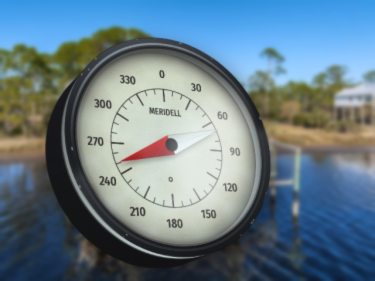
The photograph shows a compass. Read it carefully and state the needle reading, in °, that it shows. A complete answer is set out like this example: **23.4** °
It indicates **250** °
